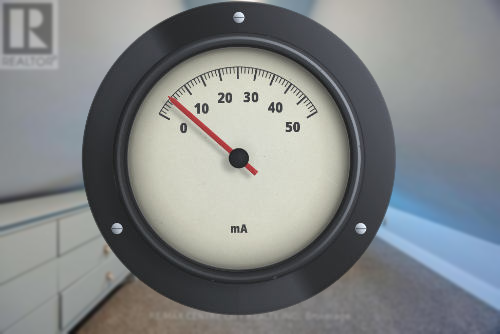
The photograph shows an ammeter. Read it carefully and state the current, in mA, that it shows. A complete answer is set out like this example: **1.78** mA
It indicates **5** mA
